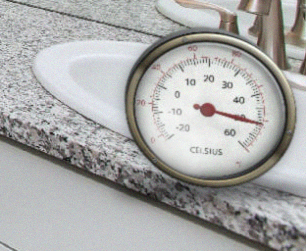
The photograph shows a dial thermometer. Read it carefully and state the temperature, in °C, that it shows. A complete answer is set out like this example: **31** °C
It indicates **50** °C
